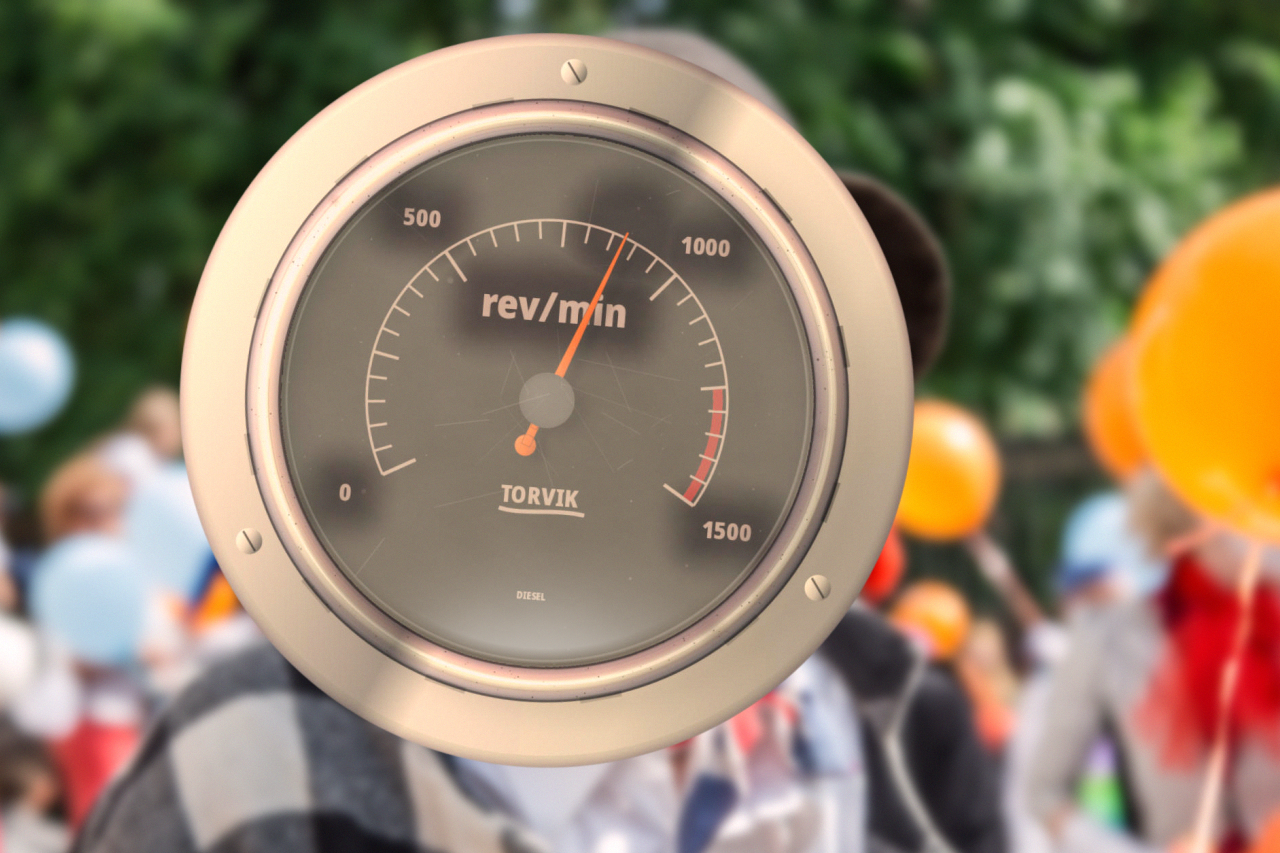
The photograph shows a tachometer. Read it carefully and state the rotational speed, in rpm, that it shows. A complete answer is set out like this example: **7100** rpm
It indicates **875** rpm
